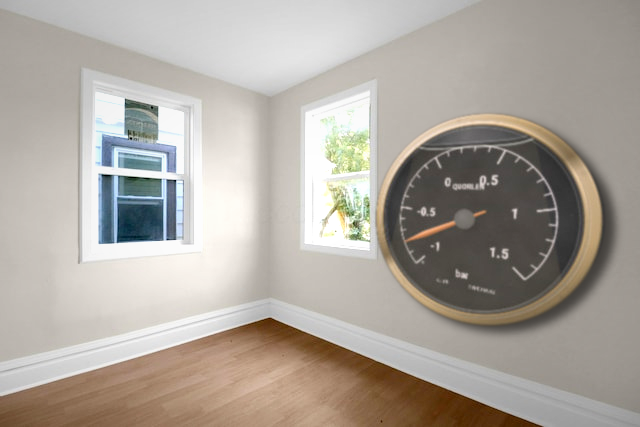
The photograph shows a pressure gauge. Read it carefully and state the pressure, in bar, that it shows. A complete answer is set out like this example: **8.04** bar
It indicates **-0.8** bar
